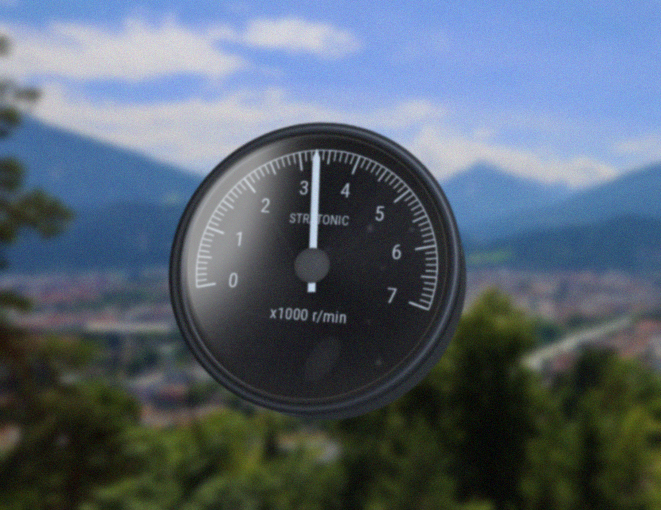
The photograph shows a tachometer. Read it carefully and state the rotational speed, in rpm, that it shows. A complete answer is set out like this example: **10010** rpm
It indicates **3300** rpm
